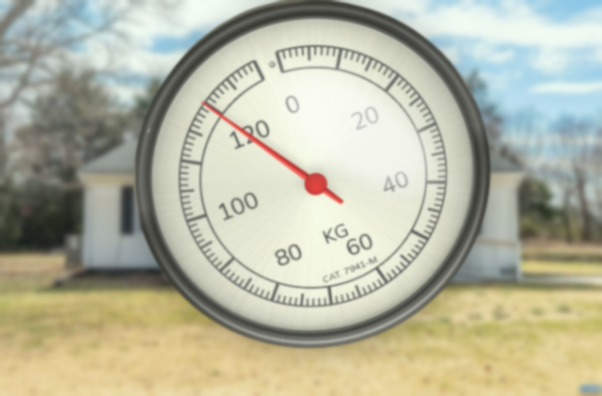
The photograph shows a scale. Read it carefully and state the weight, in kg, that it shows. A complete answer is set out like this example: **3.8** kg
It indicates **120** kg
